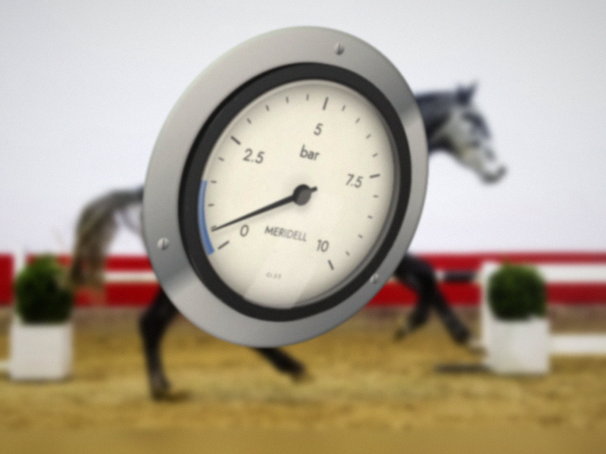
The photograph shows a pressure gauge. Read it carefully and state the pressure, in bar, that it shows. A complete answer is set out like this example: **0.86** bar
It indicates **0.5** bar
